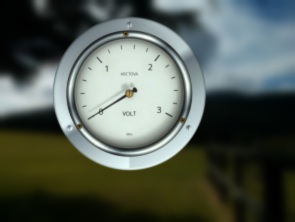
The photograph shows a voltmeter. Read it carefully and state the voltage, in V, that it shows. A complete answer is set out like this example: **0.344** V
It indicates **0** V
